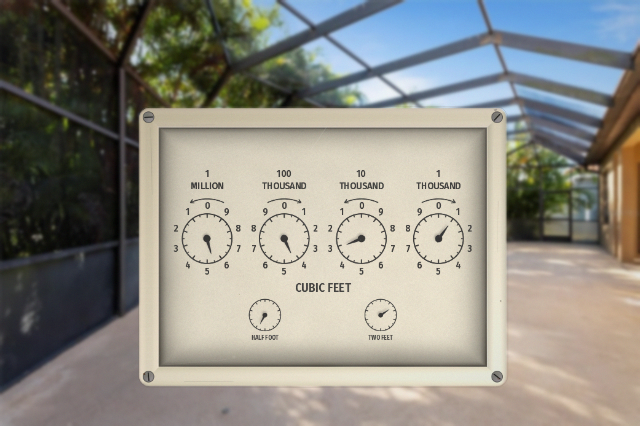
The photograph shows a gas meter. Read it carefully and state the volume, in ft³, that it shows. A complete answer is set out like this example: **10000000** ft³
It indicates **543100** ft³
